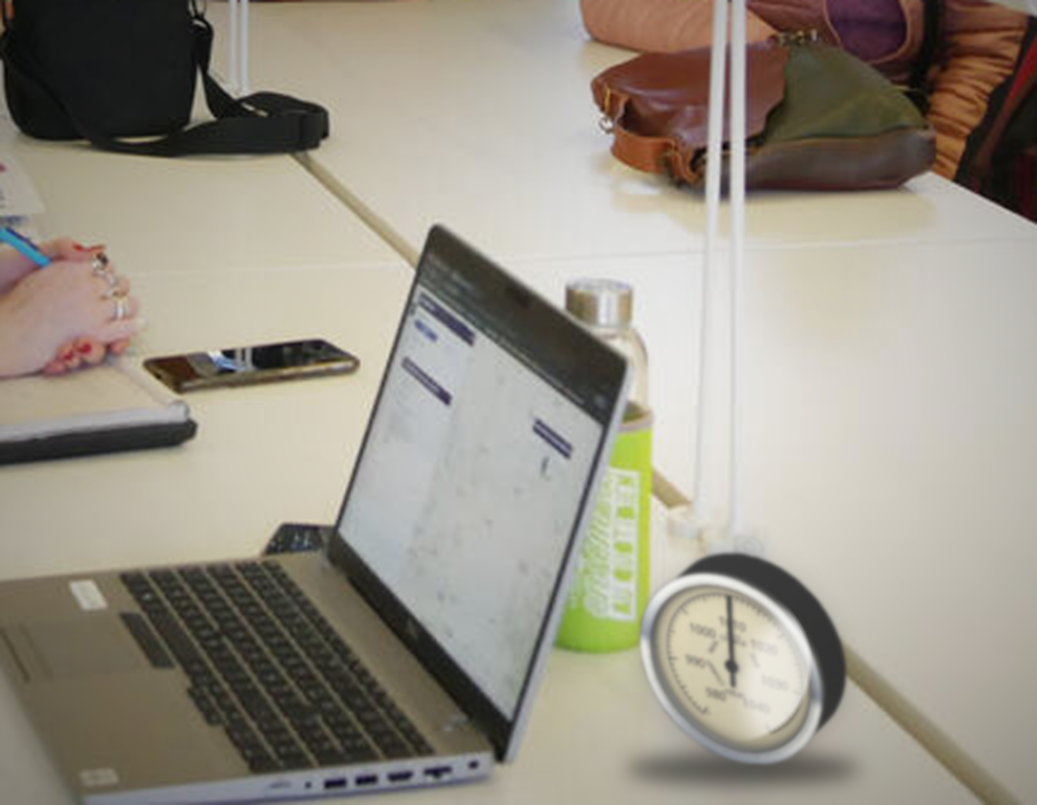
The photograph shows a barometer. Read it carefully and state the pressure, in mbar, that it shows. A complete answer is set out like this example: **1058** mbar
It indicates **1010** mbar
